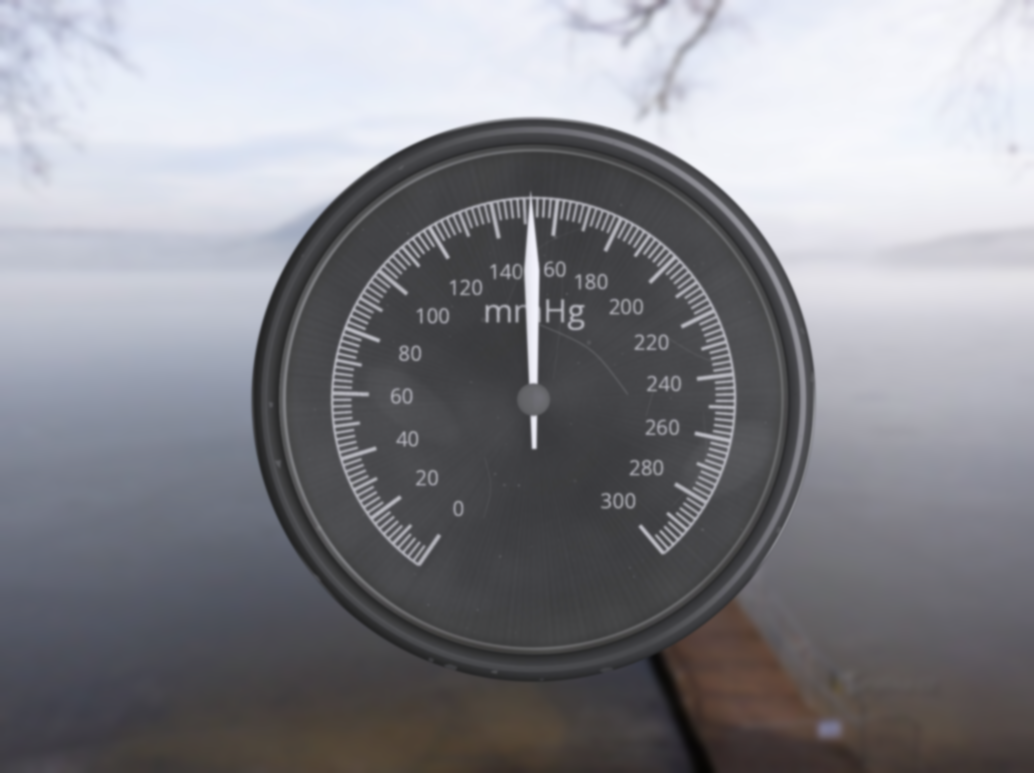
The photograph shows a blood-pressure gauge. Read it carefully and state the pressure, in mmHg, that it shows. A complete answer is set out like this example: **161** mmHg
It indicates **152** mmHg
